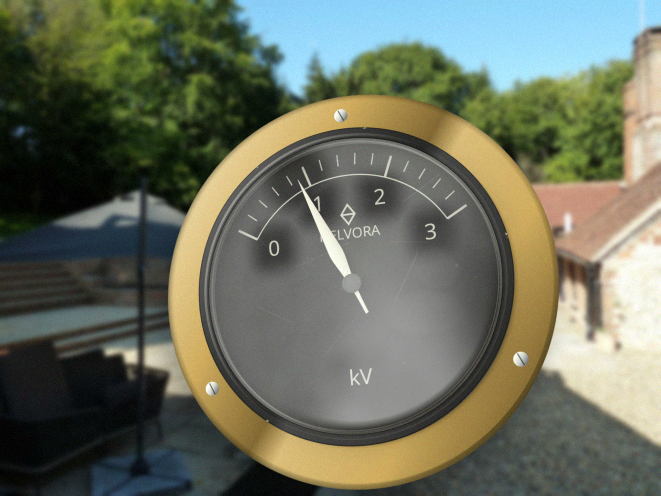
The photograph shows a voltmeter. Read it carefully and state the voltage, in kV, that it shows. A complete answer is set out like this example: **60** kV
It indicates **0.9** kV
